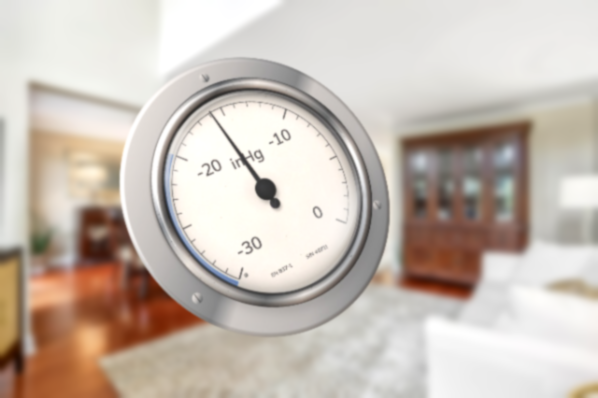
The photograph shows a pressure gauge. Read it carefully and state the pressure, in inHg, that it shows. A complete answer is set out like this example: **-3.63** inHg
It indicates **-16** inHg
